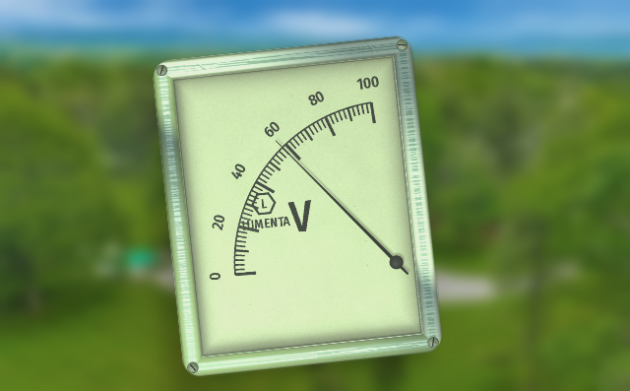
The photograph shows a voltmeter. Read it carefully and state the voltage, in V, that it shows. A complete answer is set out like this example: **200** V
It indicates **58** V
